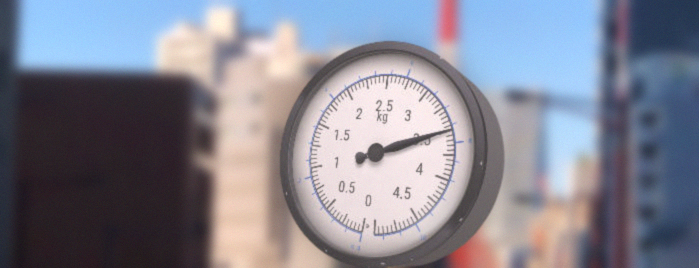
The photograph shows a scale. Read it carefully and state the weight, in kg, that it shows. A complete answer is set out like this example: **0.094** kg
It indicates **3.5** kg
